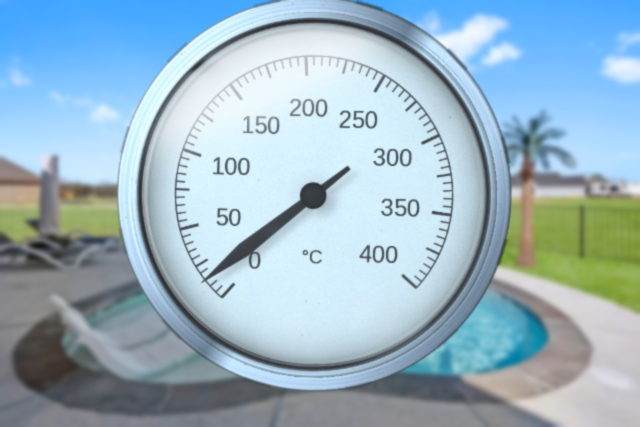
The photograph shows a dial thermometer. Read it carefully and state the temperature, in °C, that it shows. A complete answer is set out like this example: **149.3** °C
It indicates **15** °C
